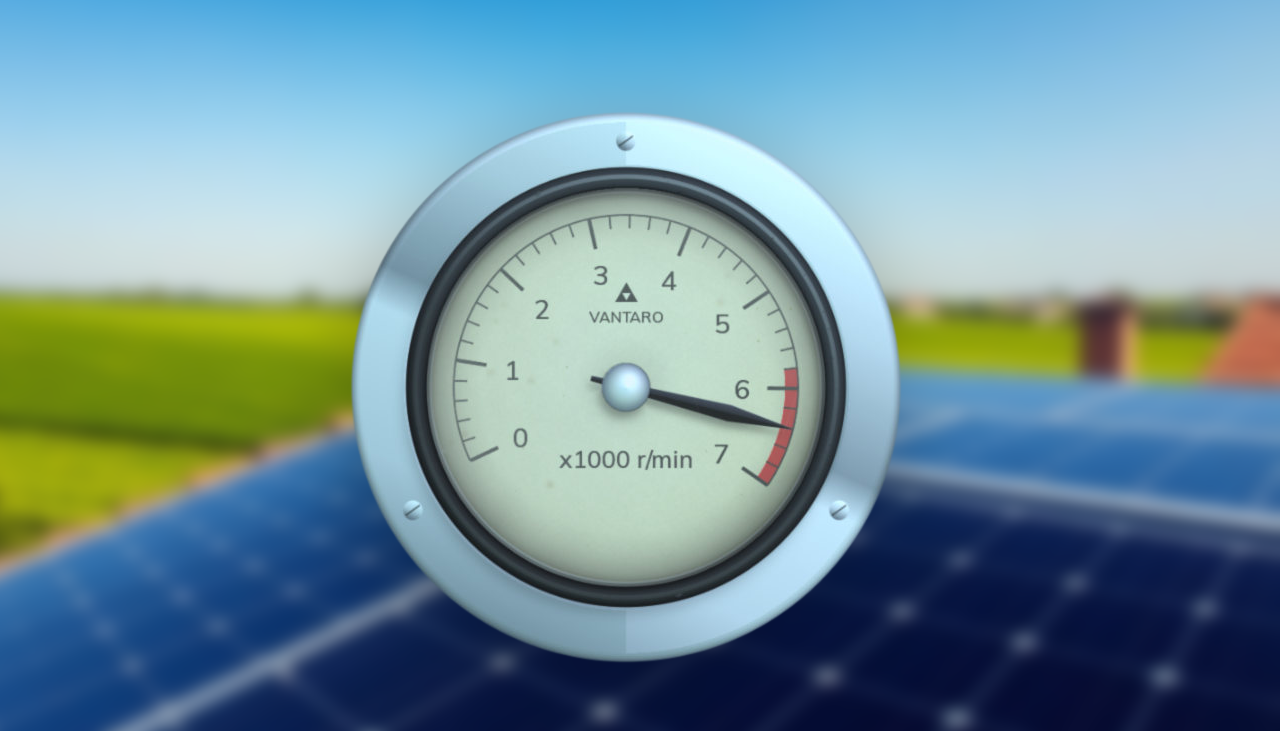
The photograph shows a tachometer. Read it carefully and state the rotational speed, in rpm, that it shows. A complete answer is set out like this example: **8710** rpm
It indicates **6400** rpm
